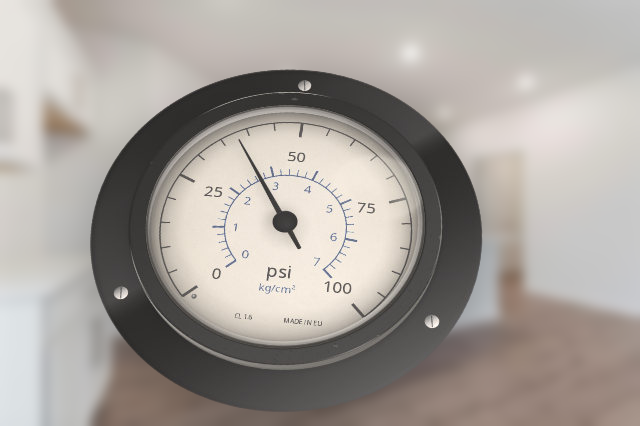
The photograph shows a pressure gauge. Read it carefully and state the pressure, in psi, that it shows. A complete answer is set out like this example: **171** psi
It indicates **37.5** psi
